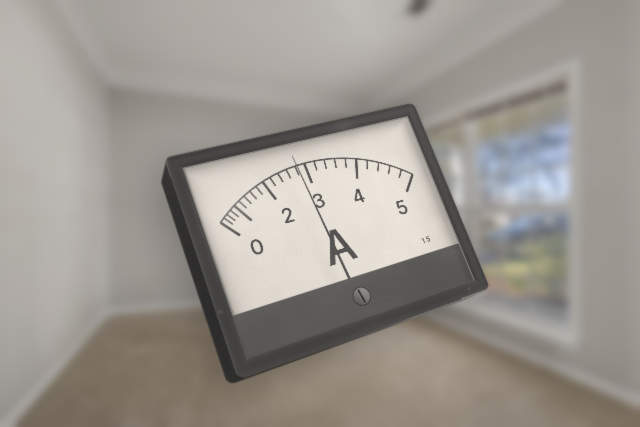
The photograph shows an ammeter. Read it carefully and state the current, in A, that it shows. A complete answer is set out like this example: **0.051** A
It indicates **2.8** A
